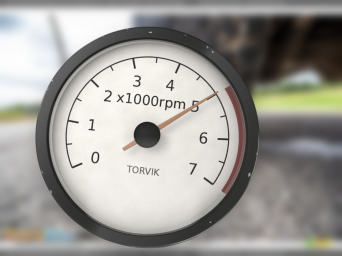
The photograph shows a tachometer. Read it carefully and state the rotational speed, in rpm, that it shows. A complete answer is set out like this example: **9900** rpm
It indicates **5000** rpm
